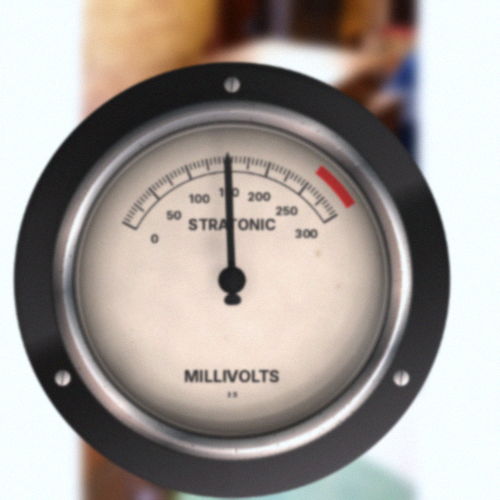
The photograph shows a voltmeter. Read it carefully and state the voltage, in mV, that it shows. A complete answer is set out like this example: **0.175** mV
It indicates **150** mV
